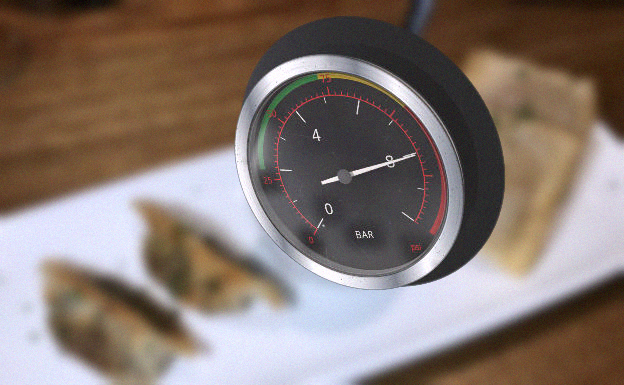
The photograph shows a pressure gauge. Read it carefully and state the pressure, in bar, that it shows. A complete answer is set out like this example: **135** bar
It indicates **8** bar
